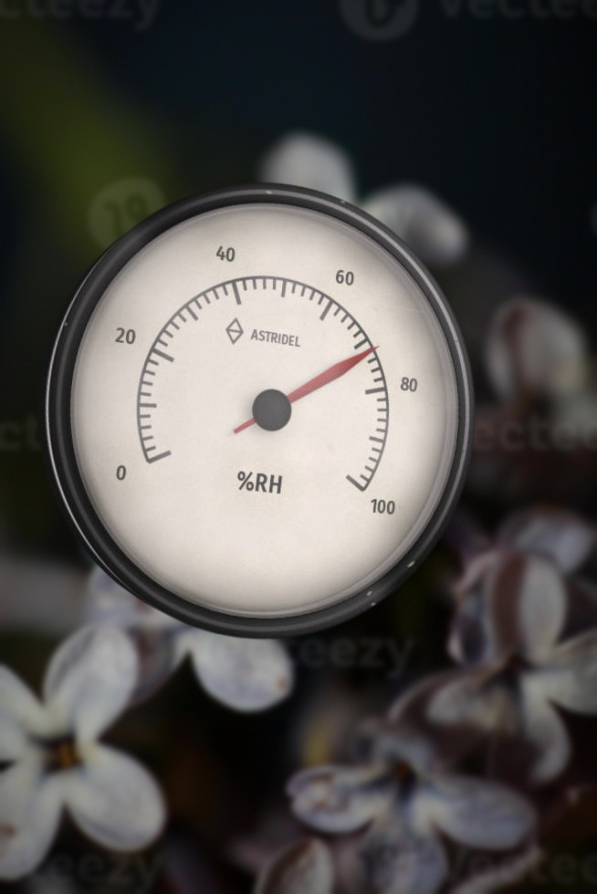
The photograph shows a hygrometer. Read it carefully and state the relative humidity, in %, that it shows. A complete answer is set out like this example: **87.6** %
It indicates **72** %
